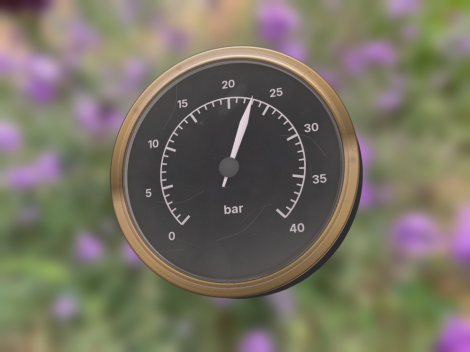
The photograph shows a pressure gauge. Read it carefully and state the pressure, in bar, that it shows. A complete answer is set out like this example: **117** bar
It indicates **23** bar
